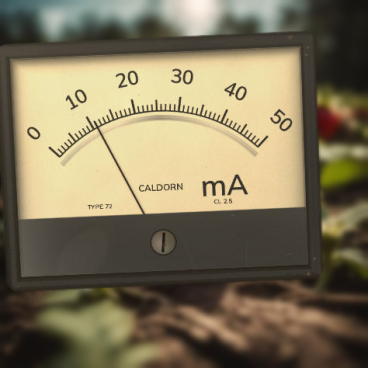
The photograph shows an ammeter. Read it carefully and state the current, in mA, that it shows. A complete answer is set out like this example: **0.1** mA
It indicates **11** mA
